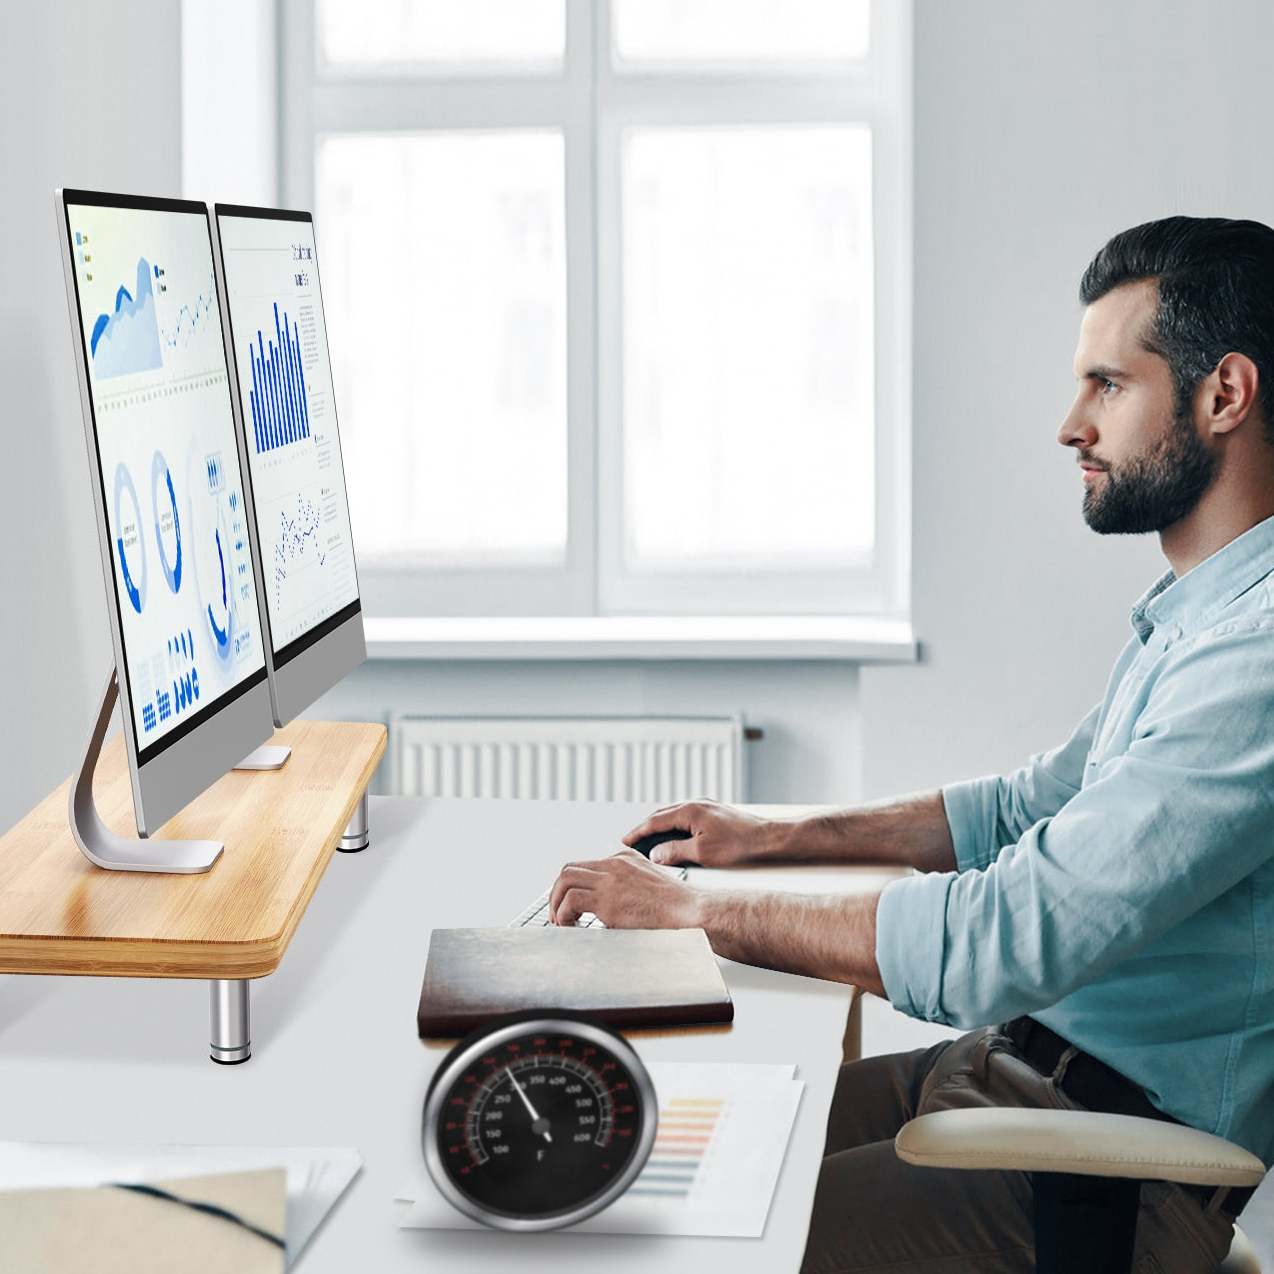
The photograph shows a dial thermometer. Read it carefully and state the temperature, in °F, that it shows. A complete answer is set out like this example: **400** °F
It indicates **300** °F
